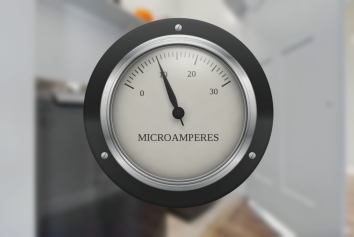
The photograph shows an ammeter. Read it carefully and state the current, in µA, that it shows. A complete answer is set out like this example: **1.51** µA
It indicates **10** µA
